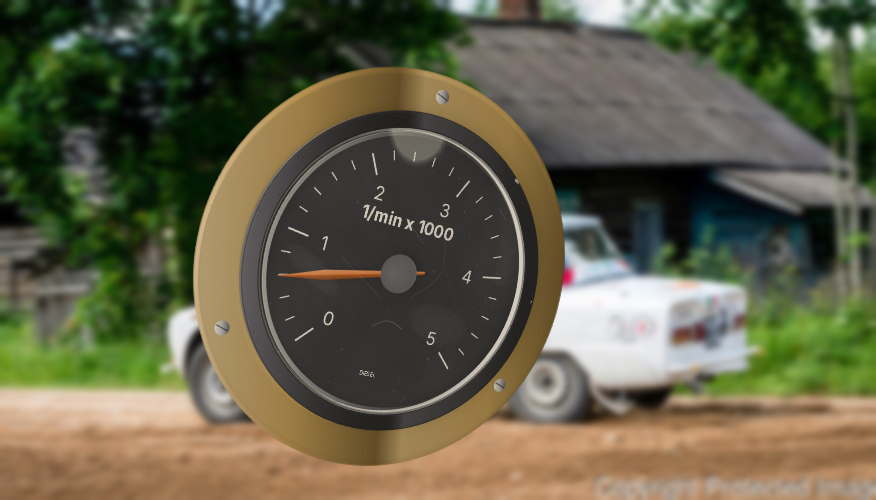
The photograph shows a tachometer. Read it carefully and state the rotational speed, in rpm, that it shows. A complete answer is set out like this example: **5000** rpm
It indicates **600** rpm
